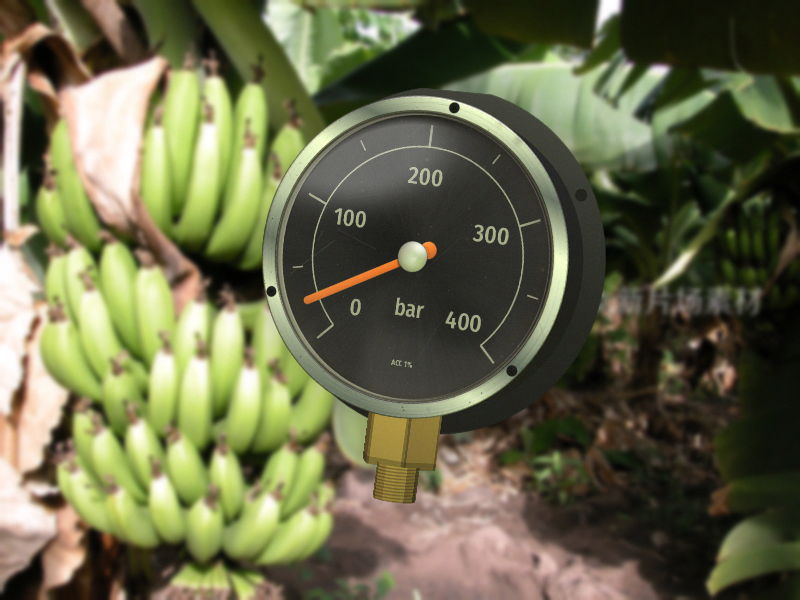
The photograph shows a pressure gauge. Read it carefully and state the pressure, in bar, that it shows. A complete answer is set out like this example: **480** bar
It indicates **25** bar
